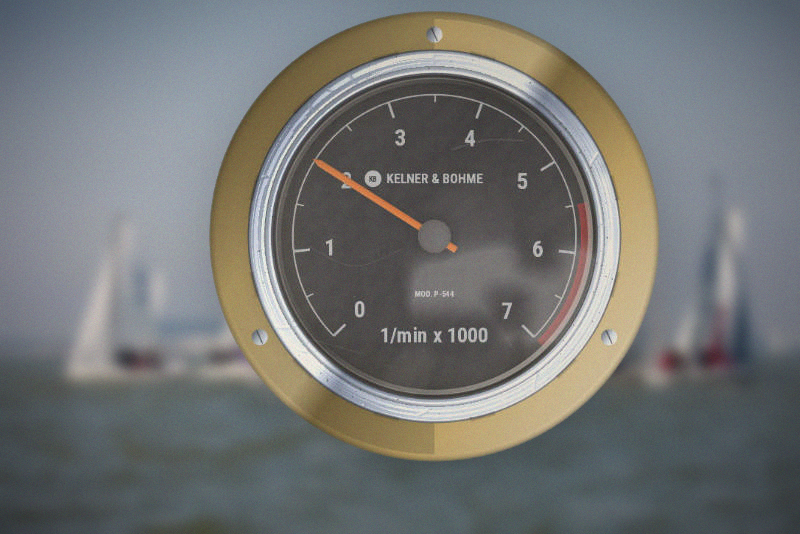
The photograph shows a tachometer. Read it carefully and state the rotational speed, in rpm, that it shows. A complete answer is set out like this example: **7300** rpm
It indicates **2000** rpm
